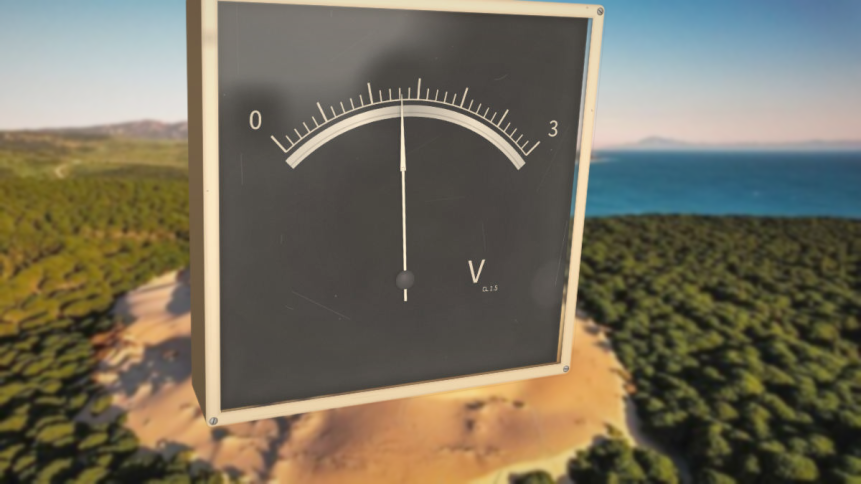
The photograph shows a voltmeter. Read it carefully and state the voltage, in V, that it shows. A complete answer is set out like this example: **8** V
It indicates **1.3** V
